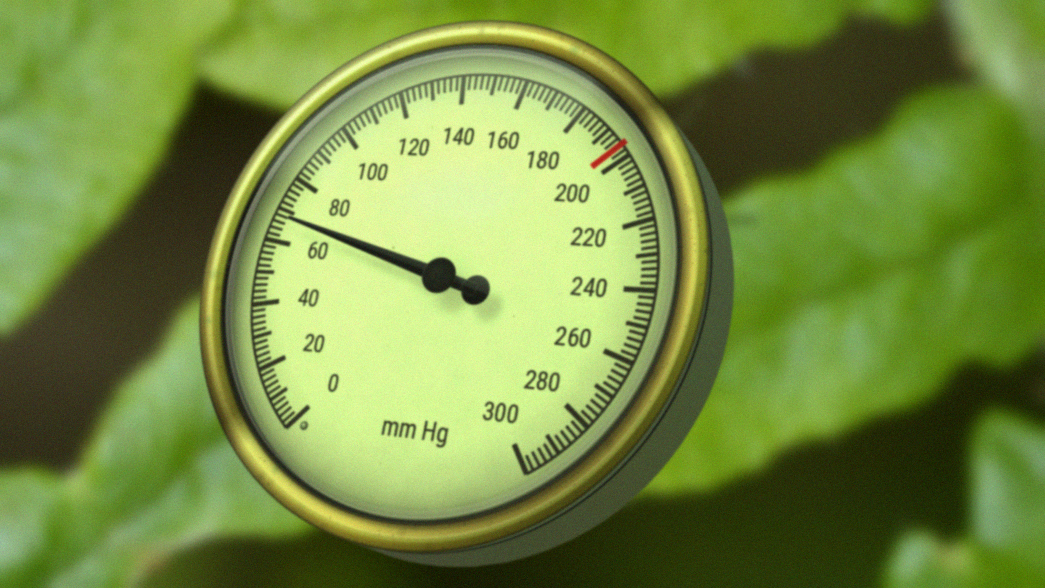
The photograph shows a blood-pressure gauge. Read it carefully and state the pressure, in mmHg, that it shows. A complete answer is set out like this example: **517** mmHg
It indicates **68** mmHg
